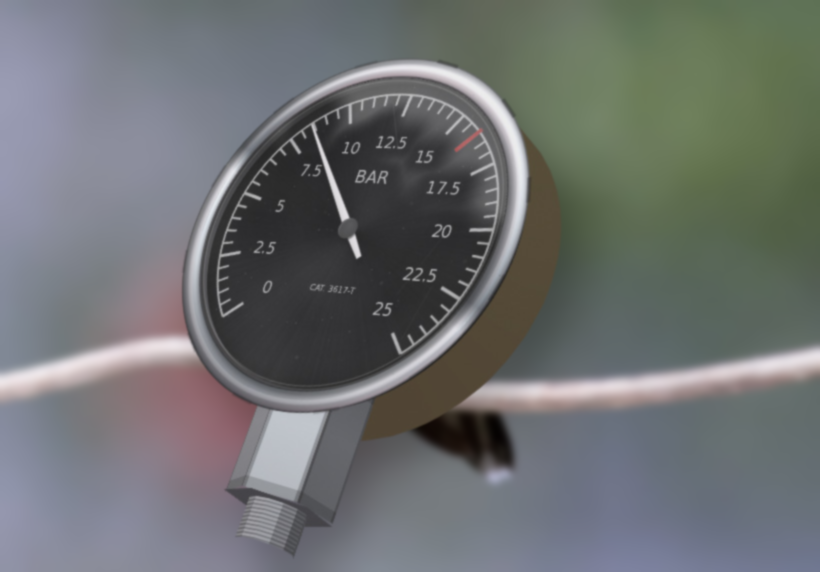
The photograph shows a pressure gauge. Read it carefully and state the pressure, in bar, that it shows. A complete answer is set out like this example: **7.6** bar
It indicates **8.5** bar
